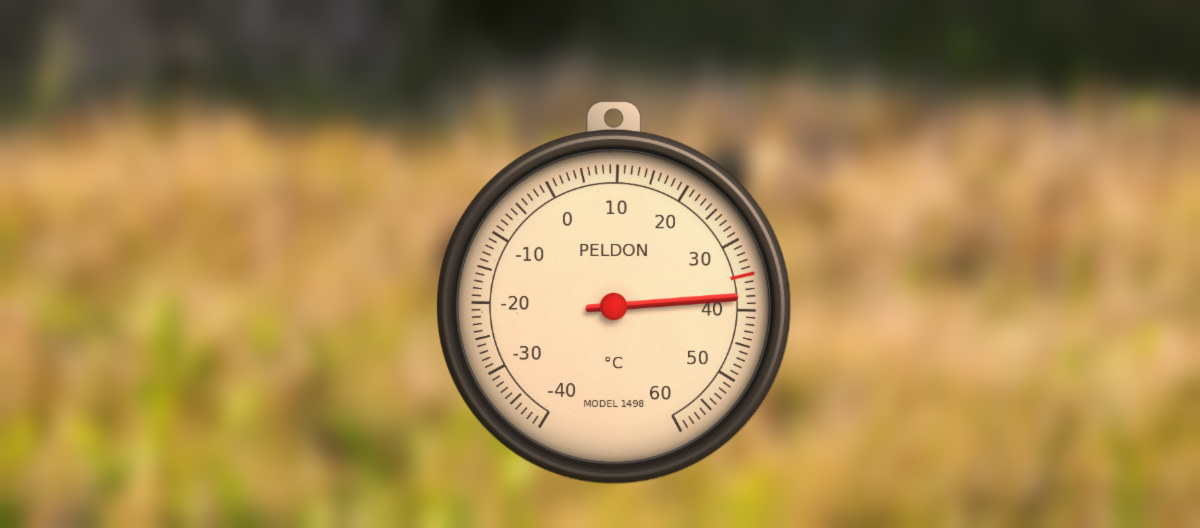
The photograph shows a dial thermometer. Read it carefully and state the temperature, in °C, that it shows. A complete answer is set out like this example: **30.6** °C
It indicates **38** °C
